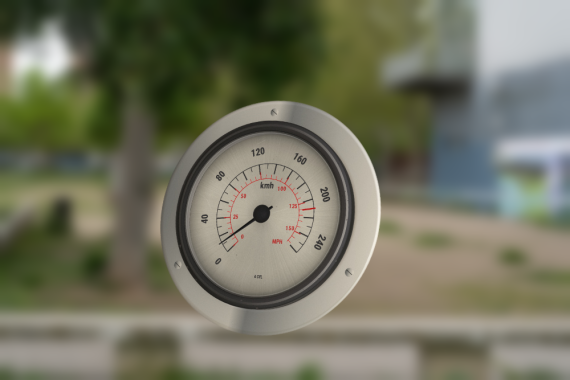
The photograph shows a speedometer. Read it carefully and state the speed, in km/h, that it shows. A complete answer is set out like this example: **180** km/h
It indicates **10** km/h
